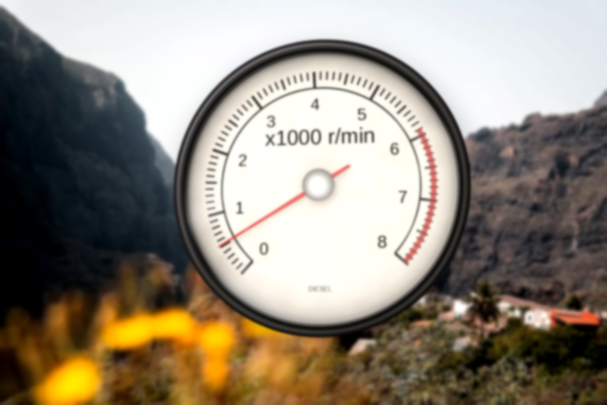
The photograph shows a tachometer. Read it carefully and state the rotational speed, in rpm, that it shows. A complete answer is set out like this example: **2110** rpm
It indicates **500** rpm
